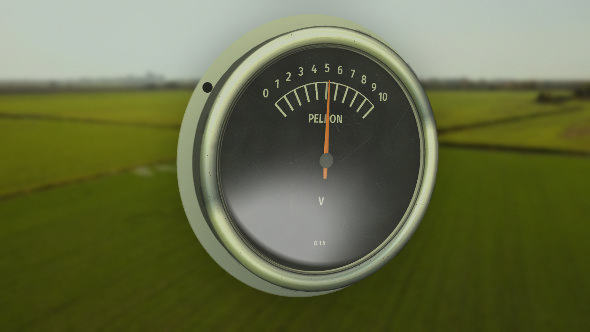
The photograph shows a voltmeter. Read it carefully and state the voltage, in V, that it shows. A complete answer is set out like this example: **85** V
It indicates **5** V
